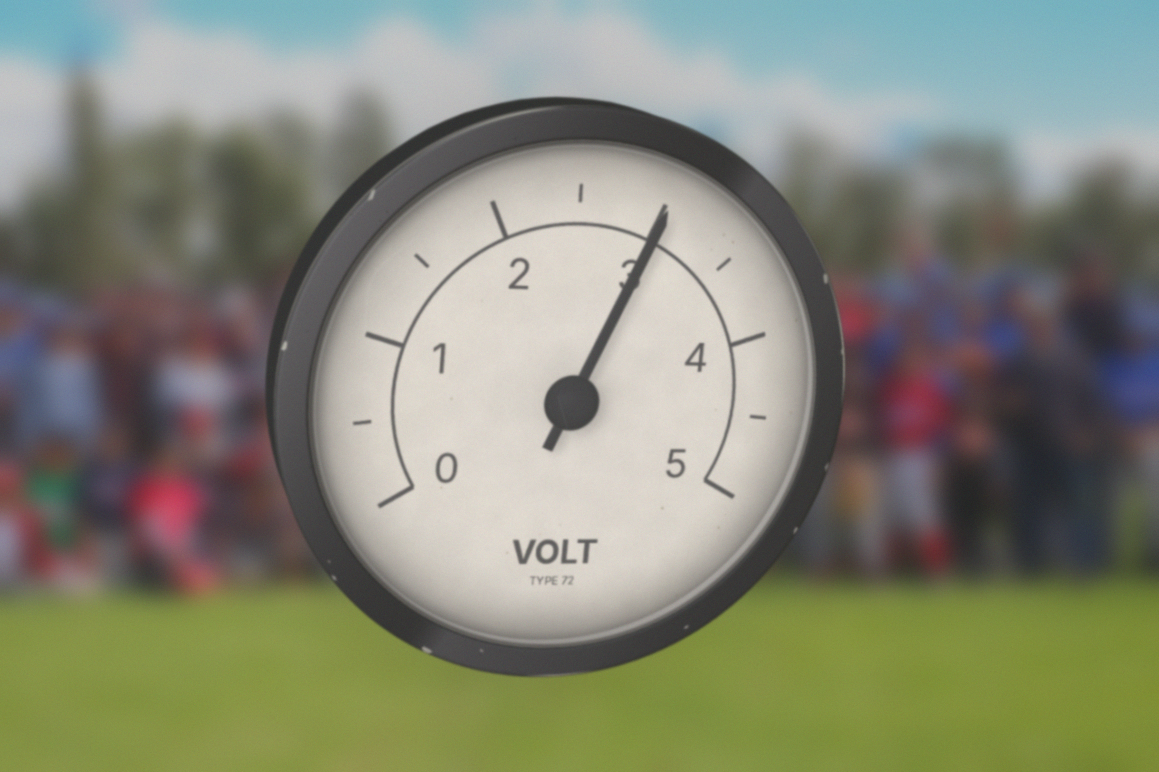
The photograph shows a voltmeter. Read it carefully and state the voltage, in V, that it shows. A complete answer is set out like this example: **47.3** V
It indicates **3** V
